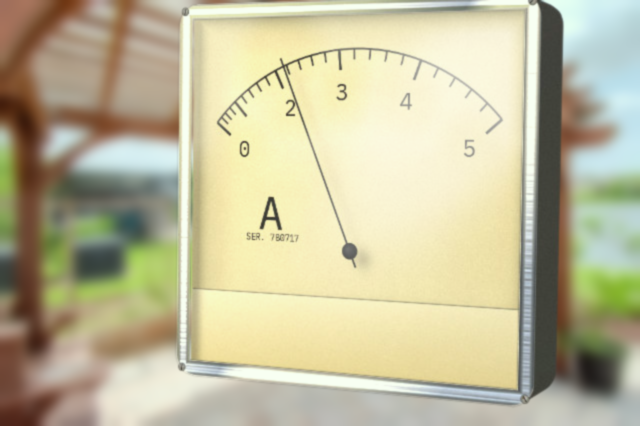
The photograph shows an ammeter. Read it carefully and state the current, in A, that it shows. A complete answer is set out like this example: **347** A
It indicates **2.2** A
